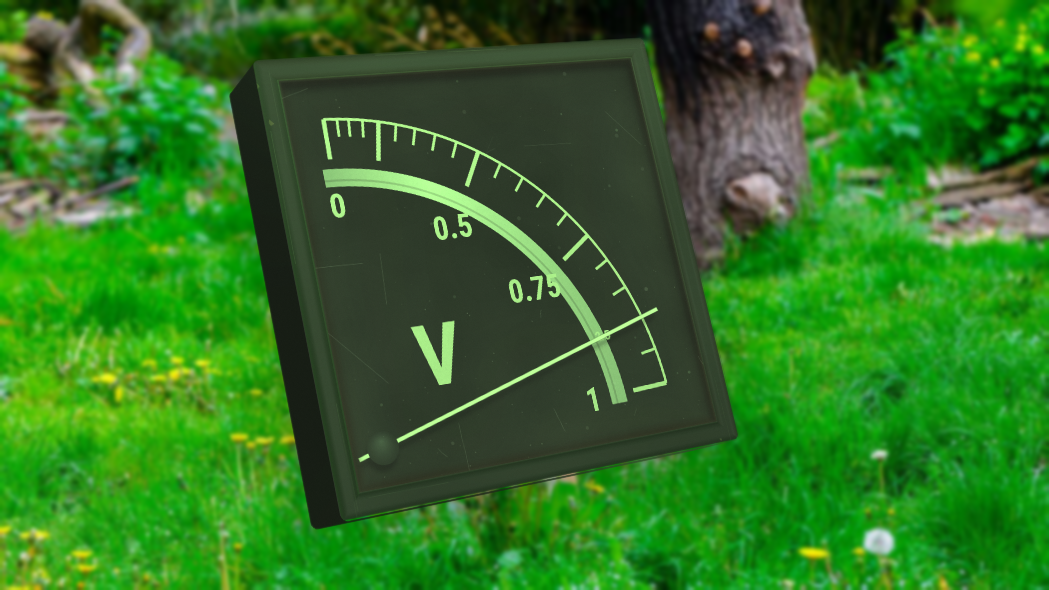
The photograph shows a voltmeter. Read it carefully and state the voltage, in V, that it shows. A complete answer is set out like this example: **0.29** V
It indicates **0.9** V
